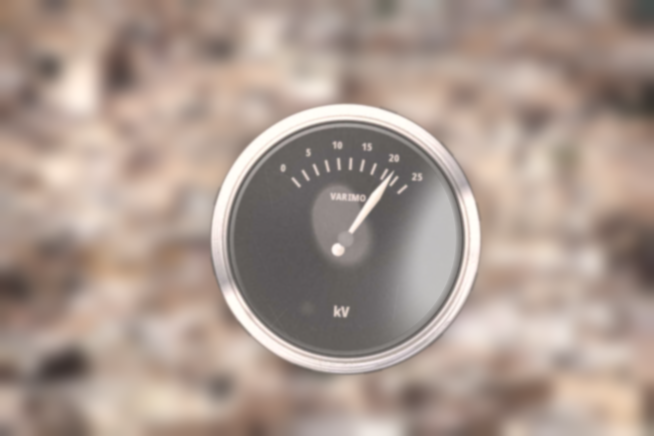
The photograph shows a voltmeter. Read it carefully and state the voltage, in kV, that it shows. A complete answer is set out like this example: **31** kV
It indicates **21.25** kV
